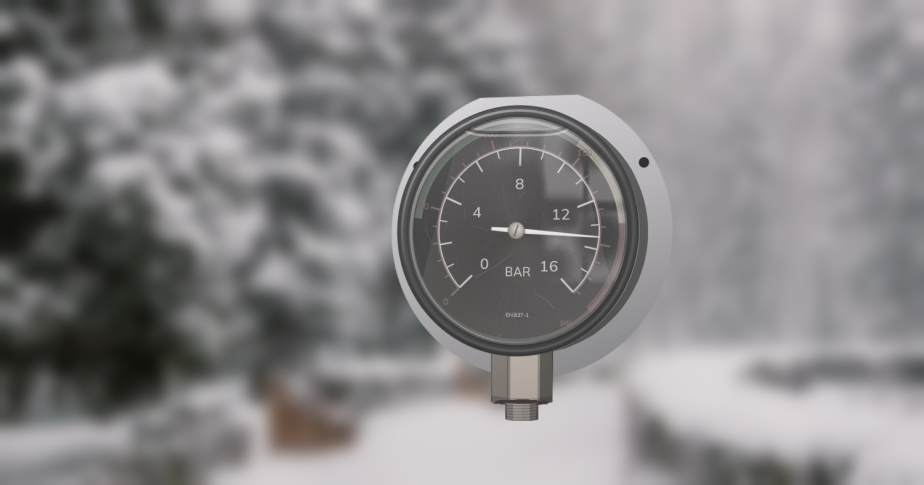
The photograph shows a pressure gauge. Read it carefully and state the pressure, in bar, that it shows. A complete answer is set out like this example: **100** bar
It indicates **13.5** bar
